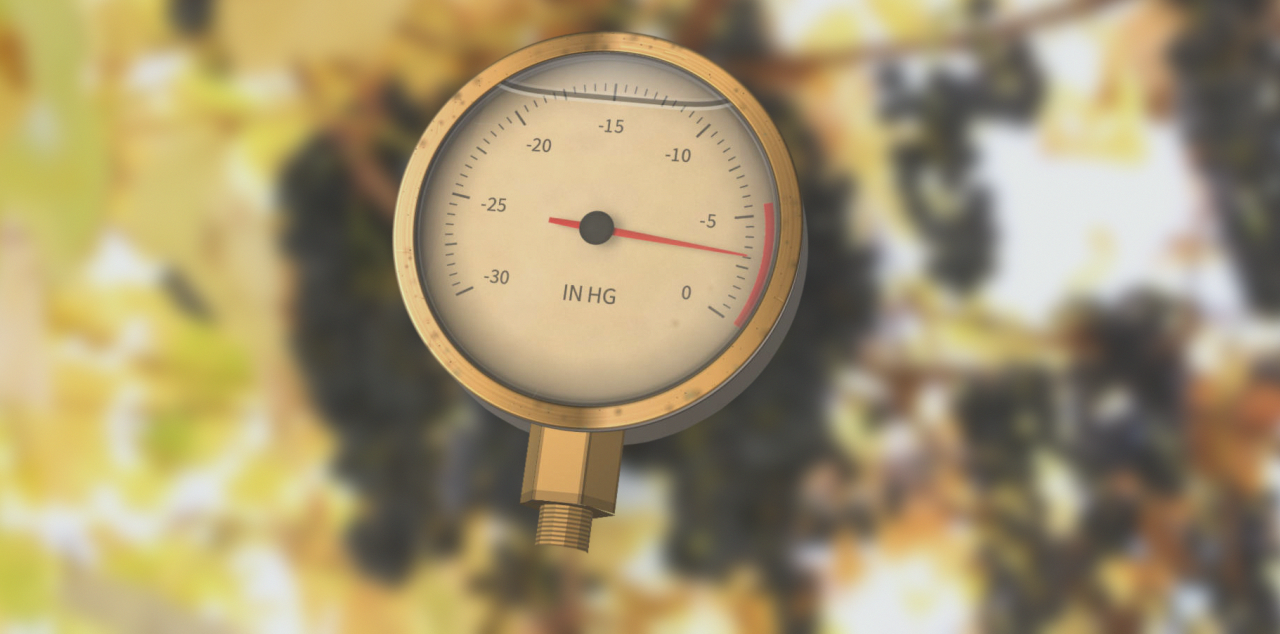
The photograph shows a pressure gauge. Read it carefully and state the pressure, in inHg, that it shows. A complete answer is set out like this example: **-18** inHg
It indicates **-3** inHg
